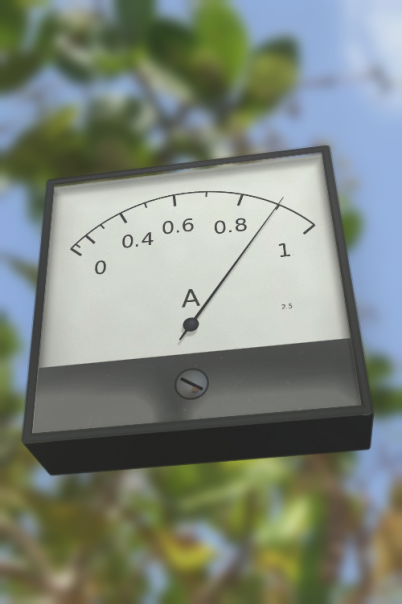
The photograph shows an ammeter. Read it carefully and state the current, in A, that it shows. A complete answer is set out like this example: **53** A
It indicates **0.9** A
